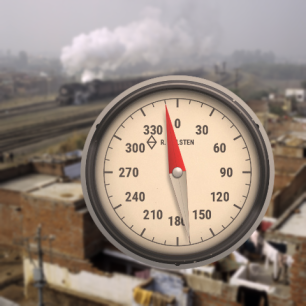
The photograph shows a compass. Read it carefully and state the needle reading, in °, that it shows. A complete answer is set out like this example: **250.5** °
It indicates **350** °
